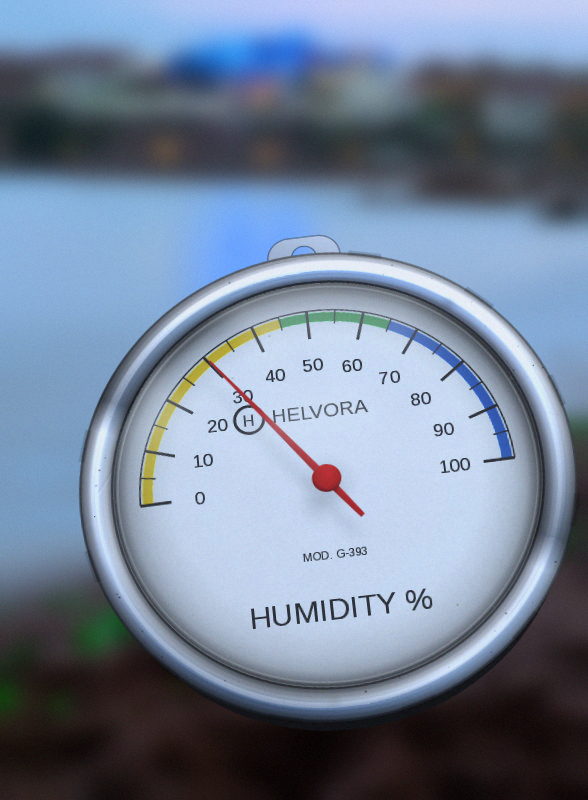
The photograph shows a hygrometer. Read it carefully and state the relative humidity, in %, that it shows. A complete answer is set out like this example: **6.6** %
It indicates **30** %
